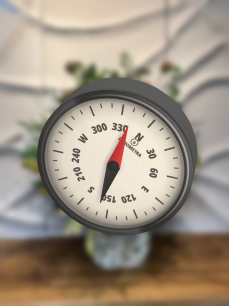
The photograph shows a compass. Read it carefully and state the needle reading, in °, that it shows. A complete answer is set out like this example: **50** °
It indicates **340** °
